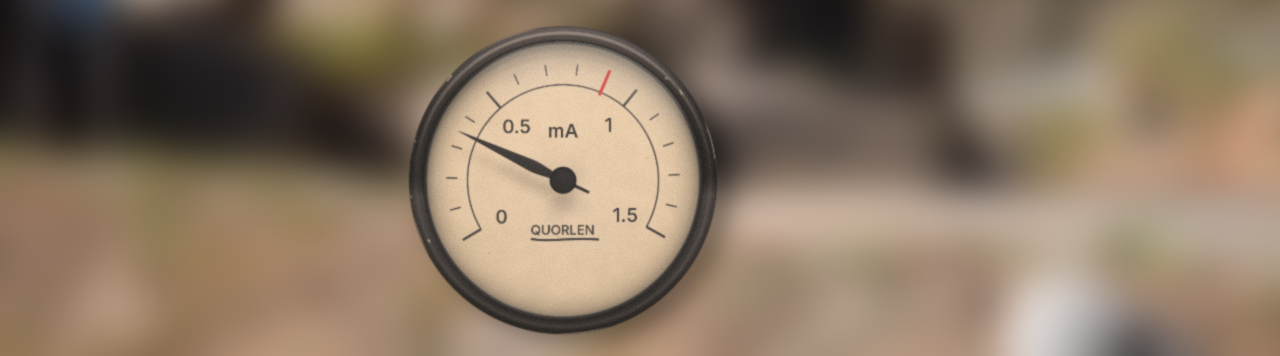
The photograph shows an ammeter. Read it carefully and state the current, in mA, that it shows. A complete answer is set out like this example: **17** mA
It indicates **0.35** mA
